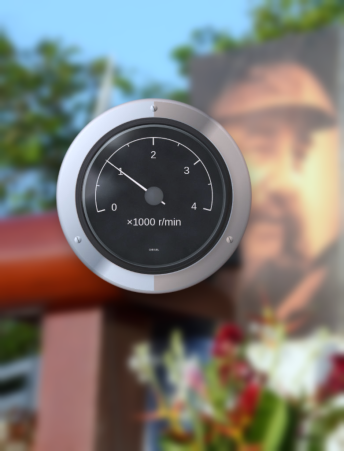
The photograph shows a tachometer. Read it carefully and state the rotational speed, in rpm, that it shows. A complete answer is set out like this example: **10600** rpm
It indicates **1000** rpm
